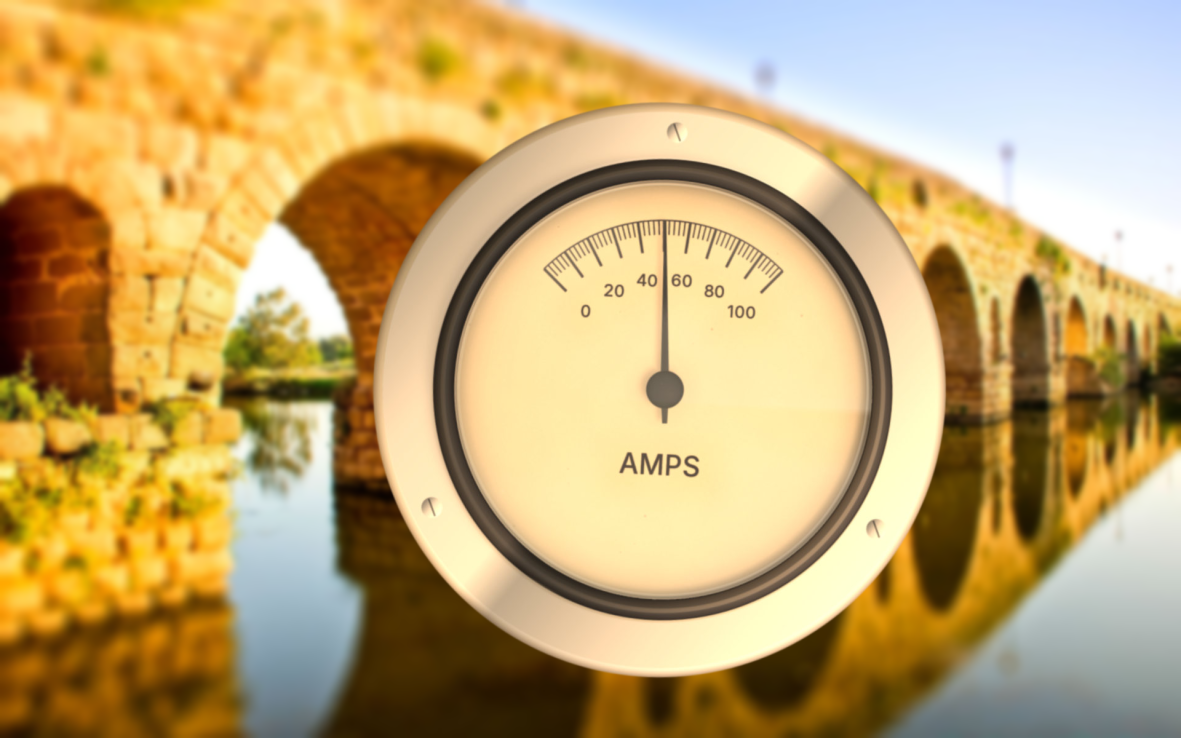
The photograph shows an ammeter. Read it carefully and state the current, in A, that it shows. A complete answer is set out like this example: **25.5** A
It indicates **50** A
